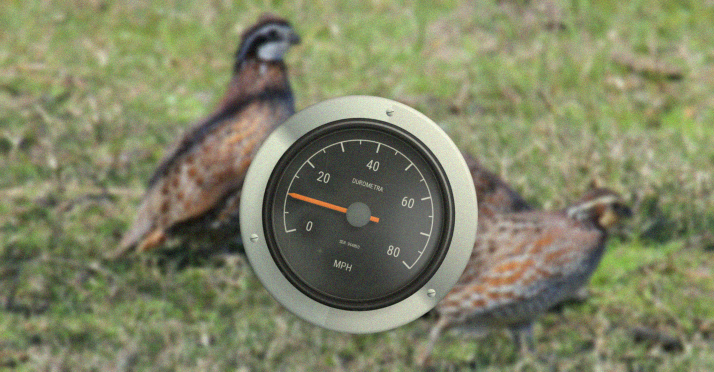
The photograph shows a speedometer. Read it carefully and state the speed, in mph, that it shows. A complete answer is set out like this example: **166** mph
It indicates **10** mph
